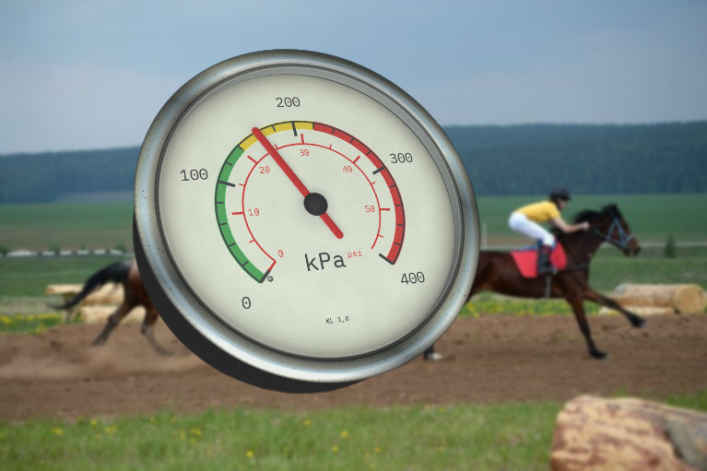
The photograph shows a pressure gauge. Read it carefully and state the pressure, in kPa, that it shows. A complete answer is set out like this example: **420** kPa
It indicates **160** kPa
